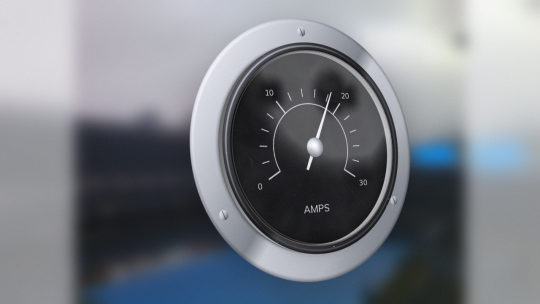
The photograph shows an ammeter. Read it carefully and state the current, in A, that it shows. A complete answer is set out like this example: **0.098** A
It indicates **18** A
